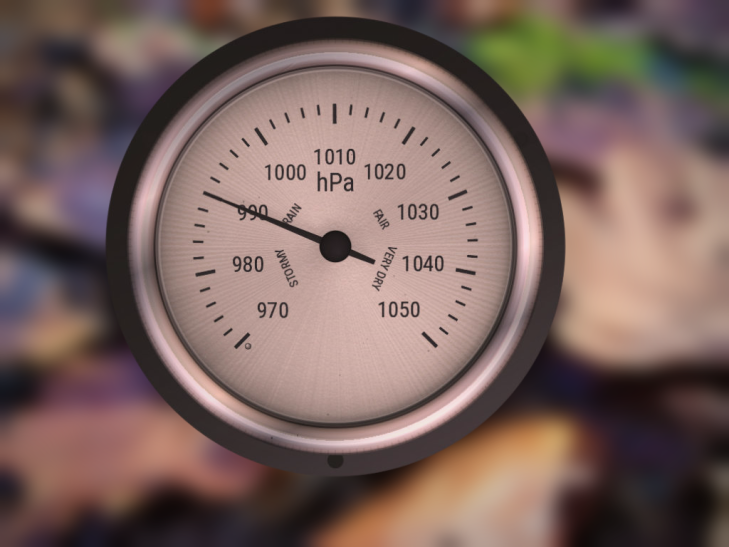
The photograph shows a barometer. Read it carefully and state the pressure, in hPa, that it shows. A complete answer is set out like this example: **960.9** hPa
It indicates **990** hPa
